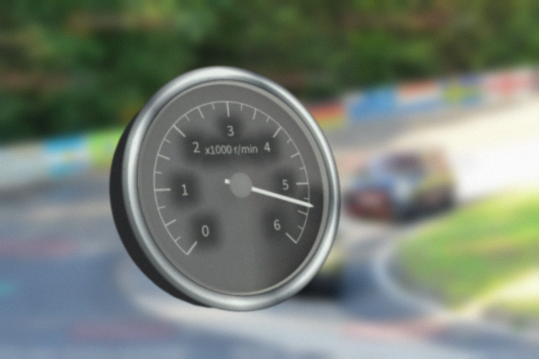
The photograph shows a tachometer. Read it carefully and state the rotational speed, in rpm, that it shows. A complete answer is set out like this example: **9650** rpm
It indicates **5375** rpm
